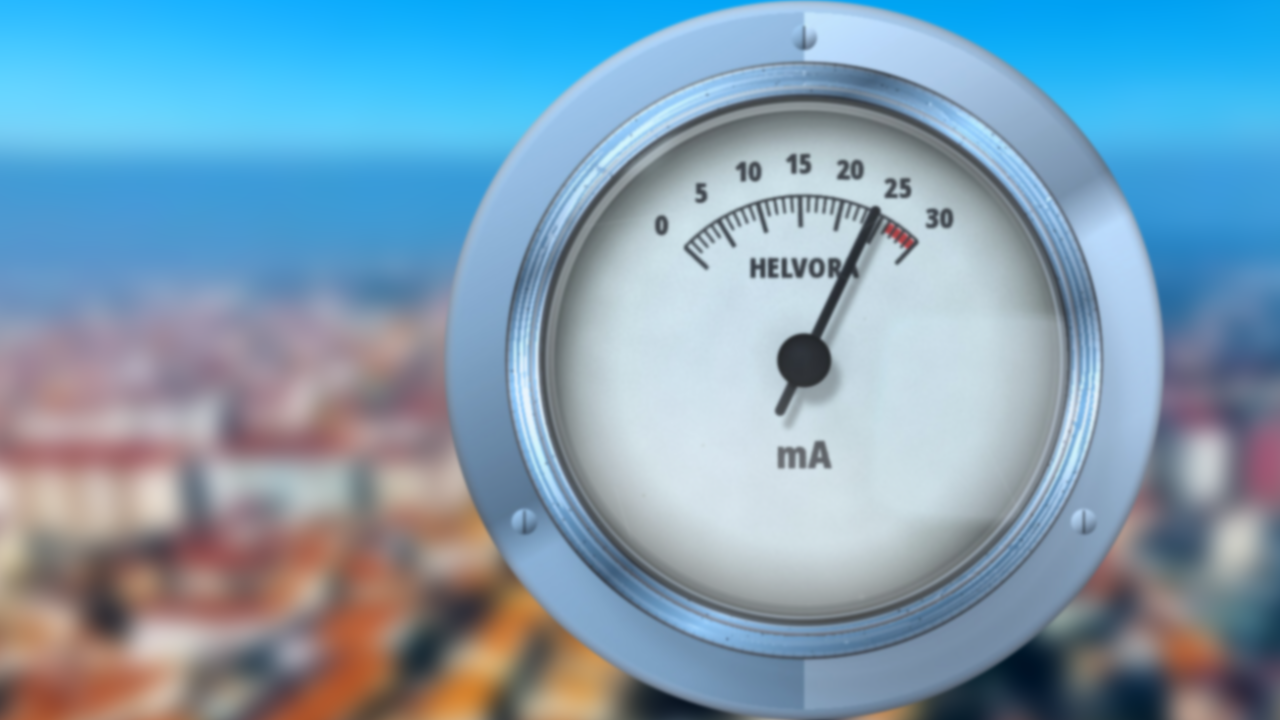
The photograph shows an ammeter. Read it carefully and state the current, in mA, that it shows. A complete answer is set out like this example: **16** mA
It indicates **24** mA
